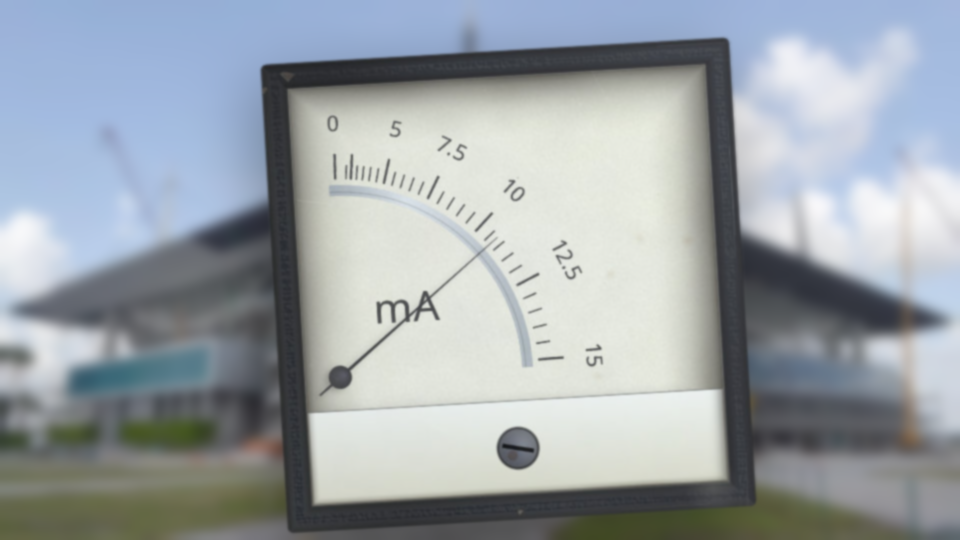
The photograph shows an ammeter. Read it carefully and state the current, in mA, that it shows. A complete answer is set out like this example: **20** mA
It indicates **10.75** mA
